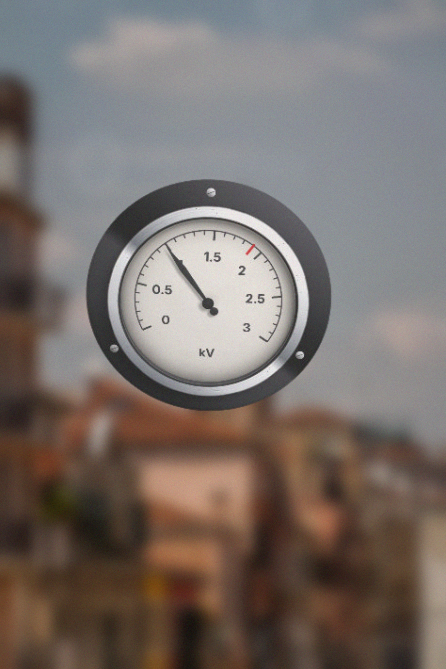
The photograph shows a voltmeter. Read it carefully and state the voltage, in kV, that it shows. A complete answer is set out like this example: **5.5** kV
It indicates **1** kV
